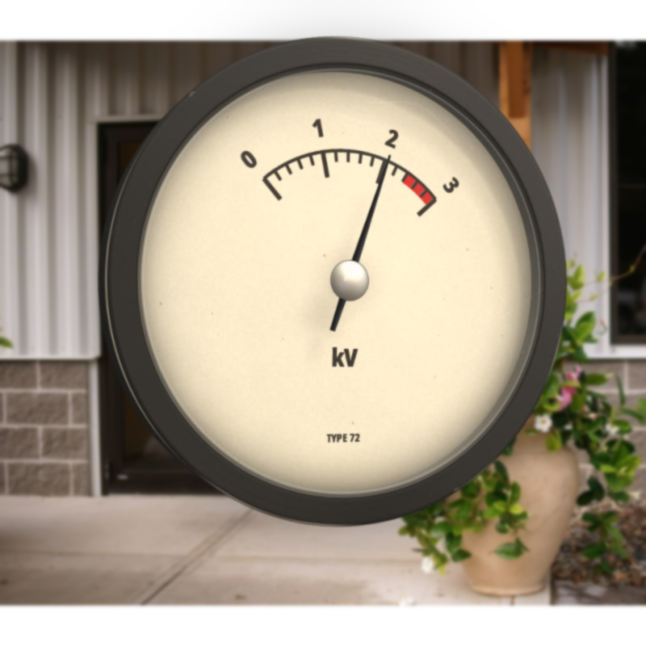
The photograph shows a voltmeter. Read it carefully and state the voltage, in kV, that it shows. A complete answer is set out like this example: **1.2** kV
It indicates **2** kV
